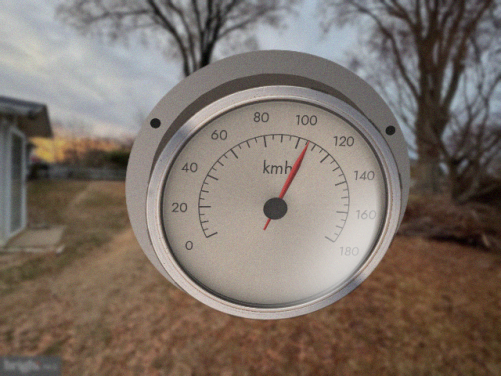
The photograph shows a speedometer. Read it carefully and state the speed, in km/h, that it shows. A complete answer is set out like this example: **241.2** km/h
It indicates **105** km/h
